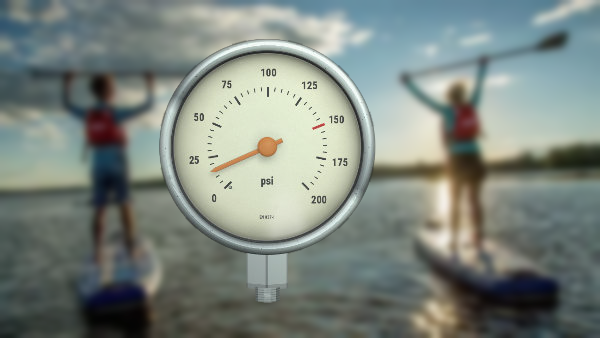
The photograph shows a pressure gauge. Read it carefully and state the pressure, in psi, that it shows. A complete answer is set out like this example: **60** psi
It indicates **15** psi
